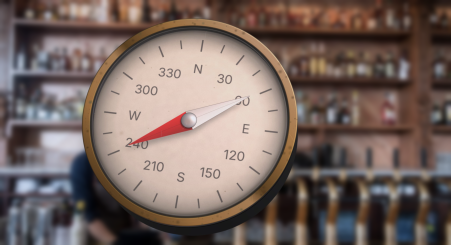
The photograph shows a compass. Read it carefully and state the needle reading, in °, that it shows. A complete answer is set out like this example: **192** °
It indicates **240** °
